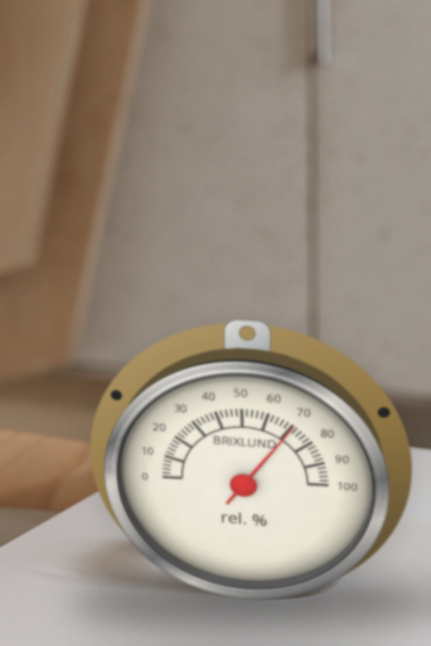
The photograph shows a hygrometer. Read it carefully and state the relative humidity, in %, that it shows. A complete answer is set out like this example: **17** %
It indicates **70** %
